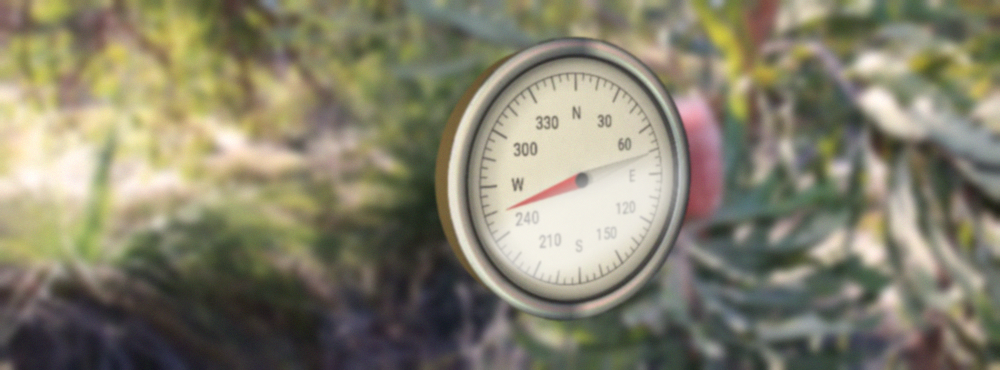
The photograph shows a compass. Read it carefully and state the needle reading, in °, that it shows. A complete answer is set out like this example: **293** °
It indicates **255** °
